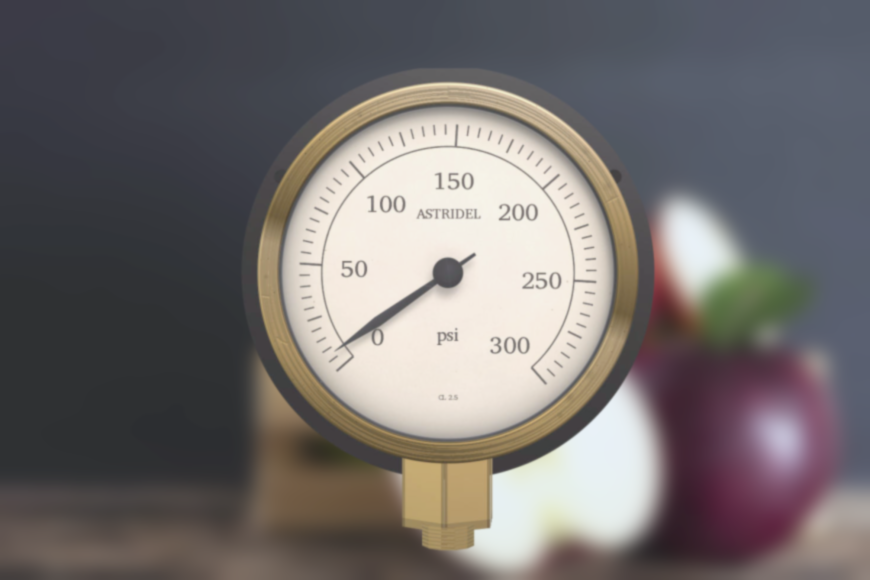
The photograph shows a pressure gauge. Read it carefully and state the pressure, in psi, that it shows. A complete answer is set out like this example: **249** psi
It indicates **7.5** psi
